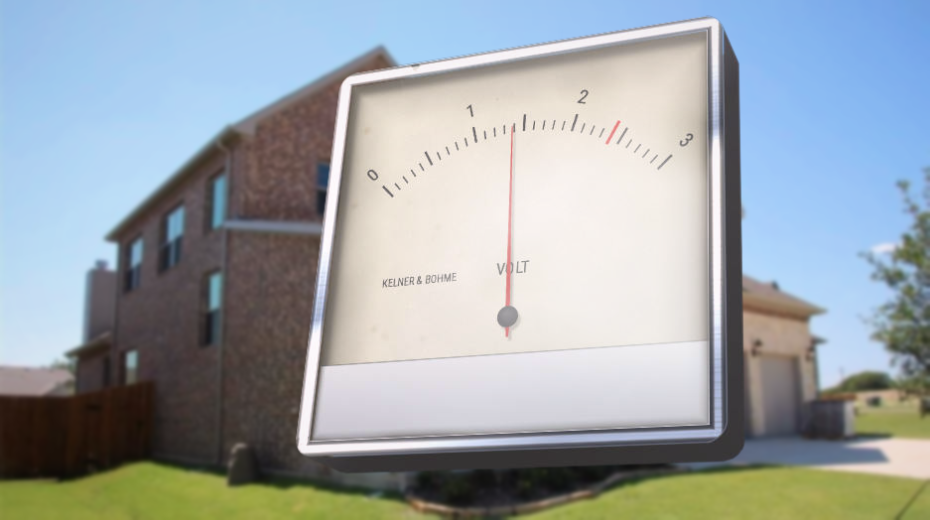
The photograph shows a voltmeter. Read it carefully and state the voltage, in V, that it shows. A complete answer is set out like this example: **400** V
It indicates **1.4** V
